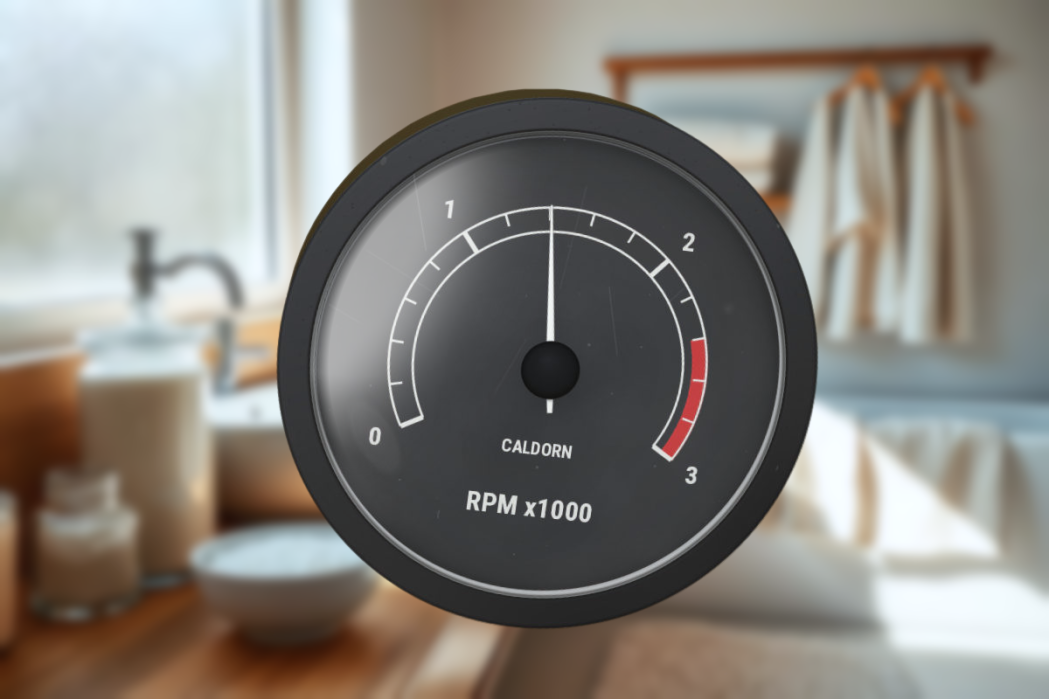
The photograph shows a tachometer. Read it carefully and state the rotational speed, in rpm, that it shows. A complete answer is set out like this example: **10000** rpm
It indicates **1400** rpm
